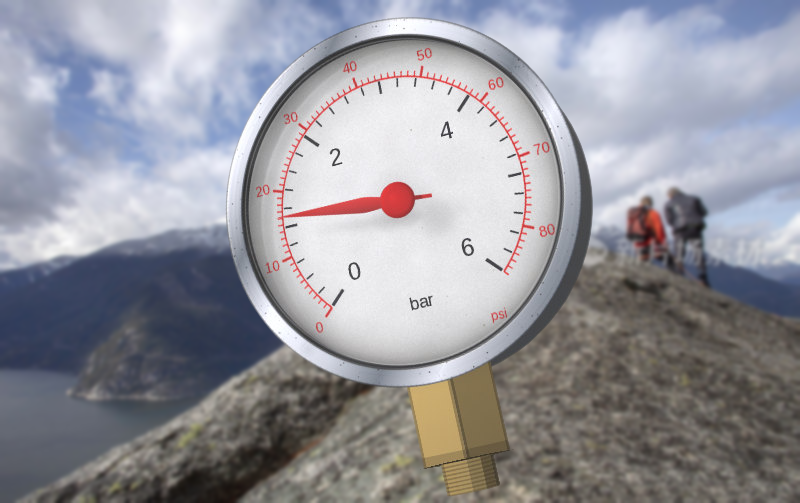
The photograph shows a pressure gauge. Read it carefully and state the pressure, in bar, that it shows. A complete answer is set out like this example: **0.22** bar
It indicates **1.1** bar
